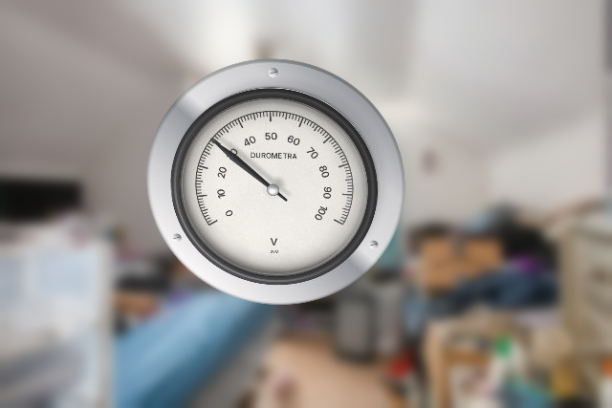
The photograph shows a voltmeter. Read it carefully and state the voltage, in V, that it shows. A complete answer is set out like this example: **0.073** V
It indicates **30** V
